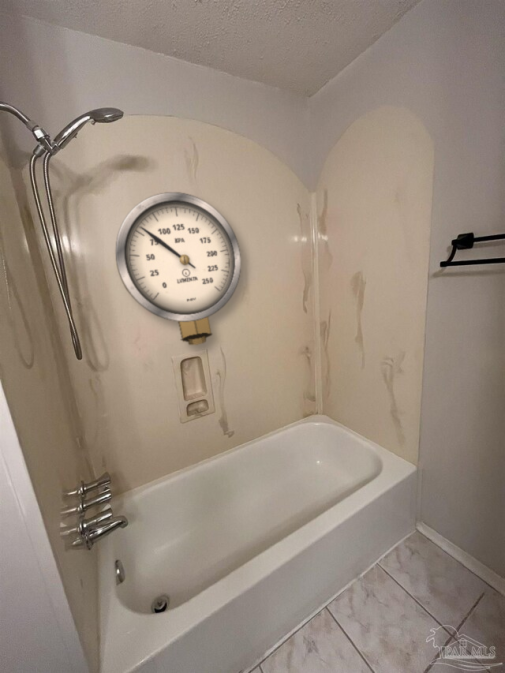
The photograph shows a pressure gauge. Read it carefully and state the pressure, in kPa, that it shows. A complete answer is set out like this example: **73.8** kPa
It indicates **80** kPa
